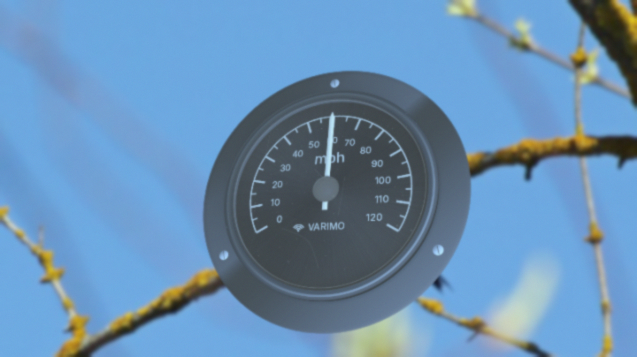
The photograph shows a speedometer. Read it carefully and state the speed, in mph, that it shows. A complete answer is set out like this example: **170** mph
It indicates **60** mph
